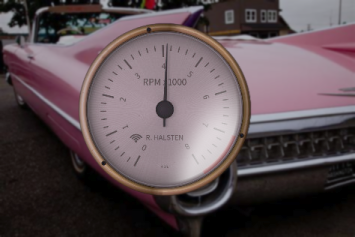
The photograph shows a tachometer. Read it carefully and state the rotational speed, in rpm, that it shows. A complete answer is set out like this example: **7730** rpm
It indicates **4100** rpm
